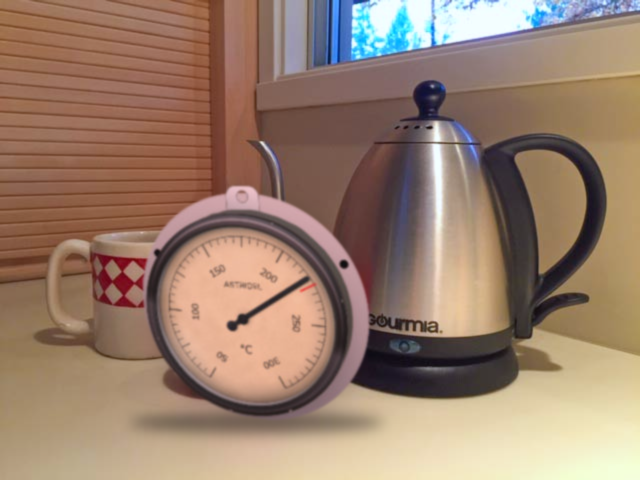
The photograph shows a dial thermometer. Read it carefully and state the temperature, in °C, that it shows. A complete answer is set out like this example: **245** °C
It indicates **220** °C
